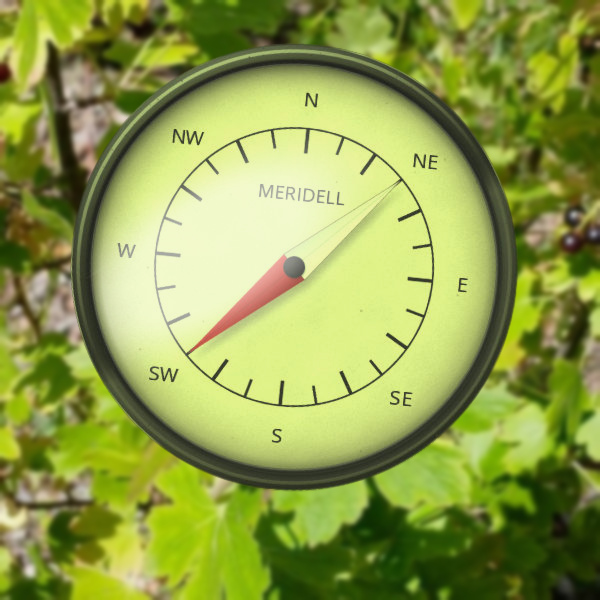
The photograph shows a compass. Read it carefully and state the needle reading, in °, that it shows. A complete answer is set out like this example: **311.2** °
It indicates **225** °
